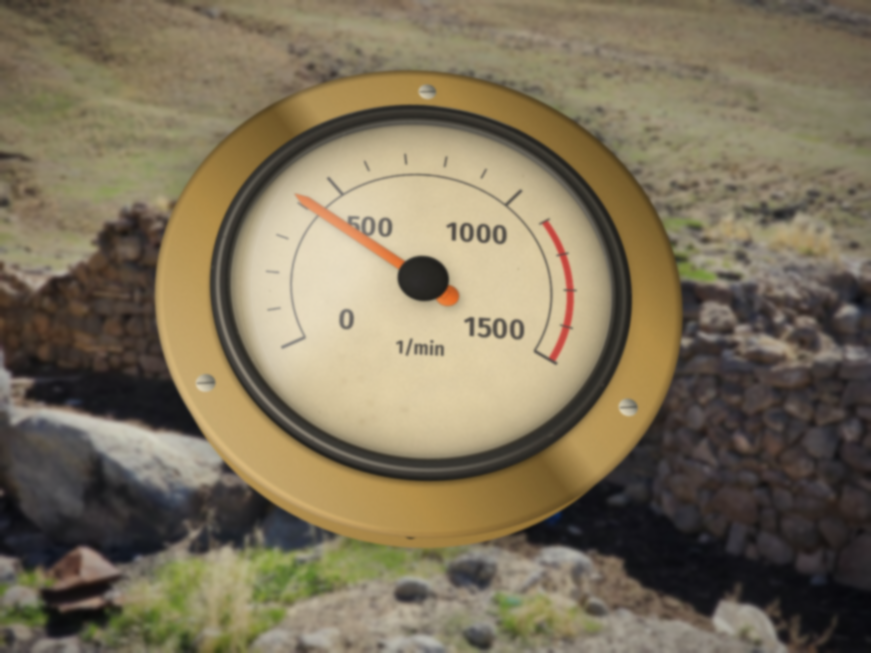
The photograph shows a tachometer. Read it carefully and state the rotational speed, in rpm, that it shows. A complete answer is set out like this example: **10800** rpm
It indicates **400** rpm
